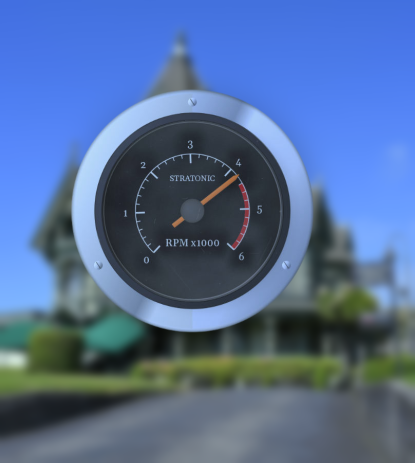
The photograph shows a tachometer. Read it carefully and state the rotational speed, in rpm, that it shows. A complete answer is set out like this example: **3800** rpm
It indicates **4200** rpm
